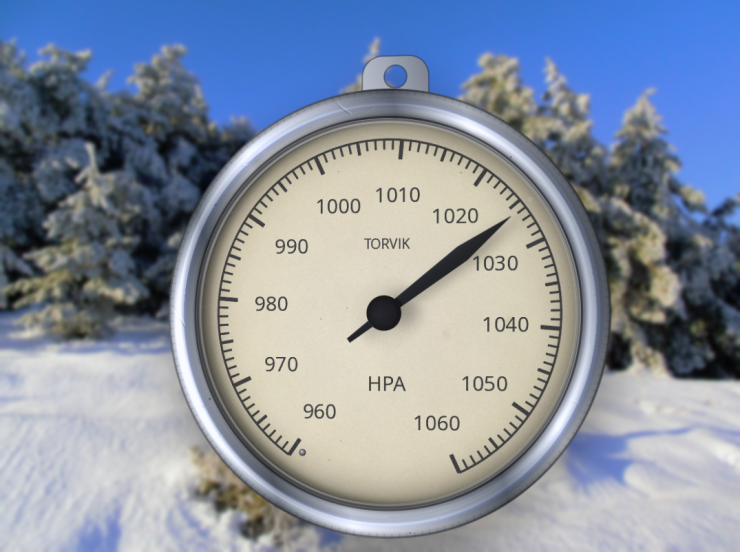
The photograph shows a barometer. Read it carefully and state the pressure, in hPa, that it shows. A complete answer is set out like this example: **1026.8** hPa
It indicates **1026** hPa
